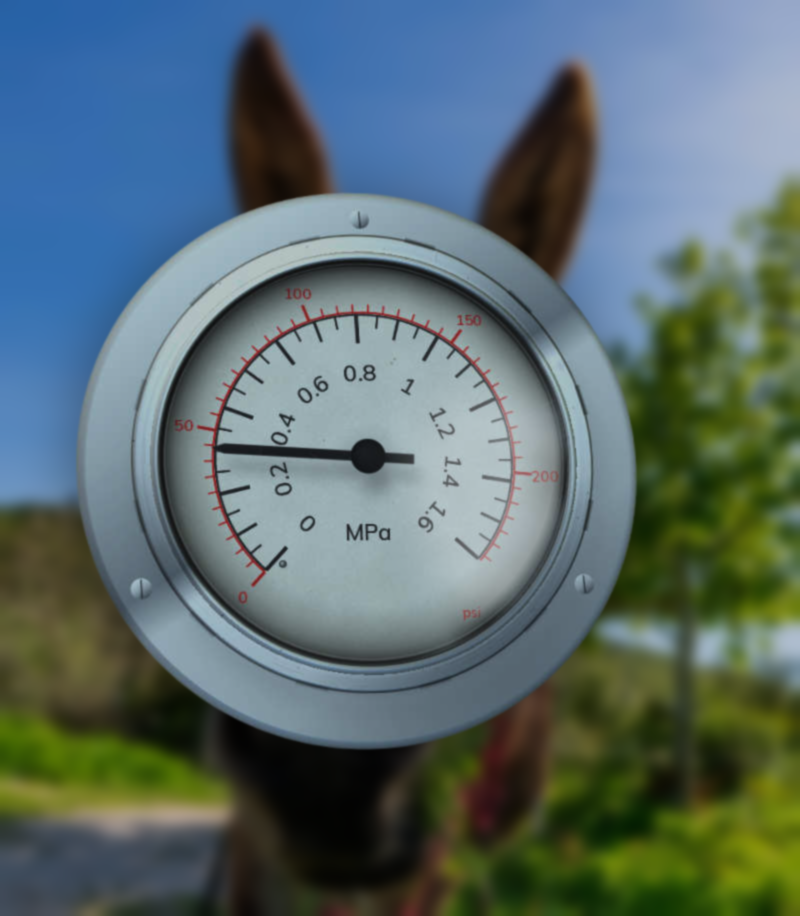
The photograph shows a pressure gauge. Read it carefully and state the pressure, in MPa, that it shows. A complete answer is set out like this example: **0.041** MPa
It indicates **0.3** MPa
